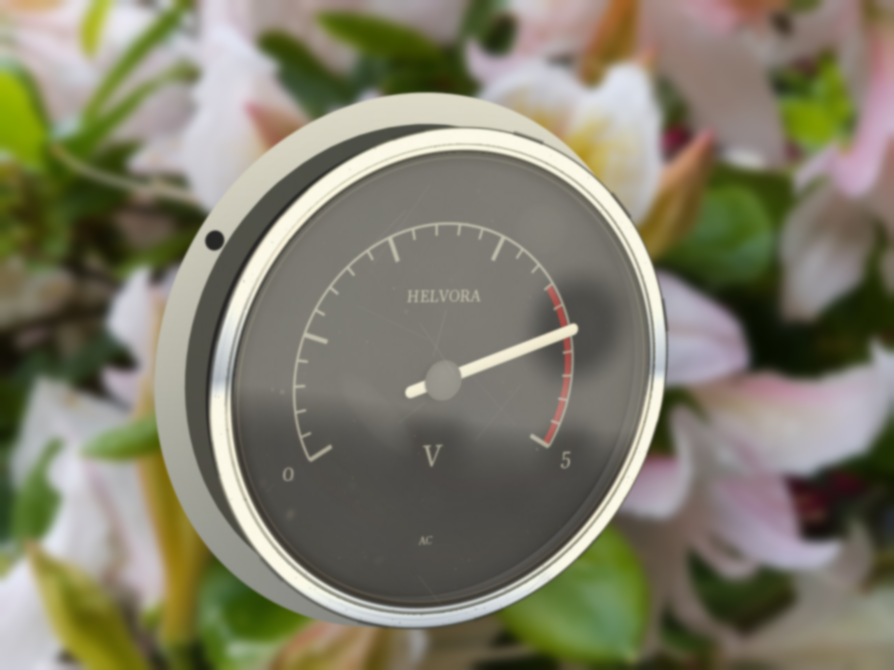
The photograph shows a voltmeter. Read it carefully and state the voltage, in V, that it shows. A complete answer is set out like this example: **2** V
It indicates **4** V
